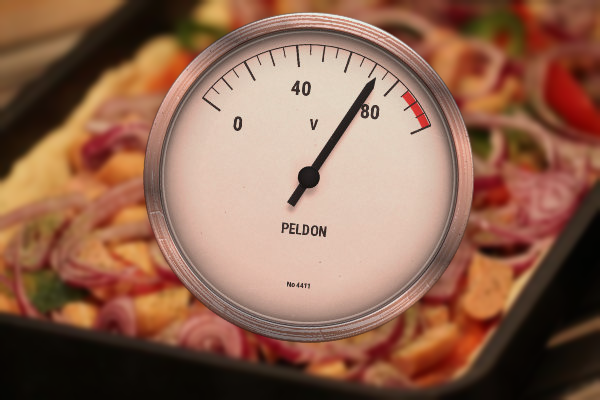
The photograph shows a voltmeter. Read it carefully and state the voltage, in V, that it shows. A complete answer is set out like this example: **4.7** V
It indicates **72.5** V
